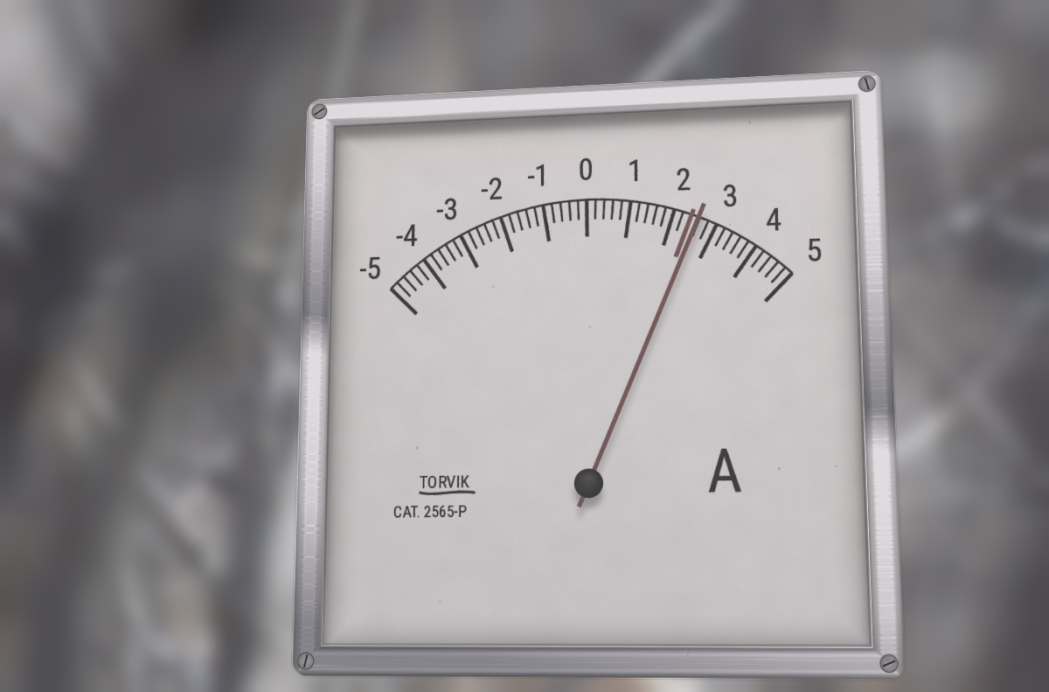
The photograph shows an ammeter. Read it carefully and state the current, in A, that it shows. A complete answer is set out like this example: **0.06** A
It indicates **2.6** A
